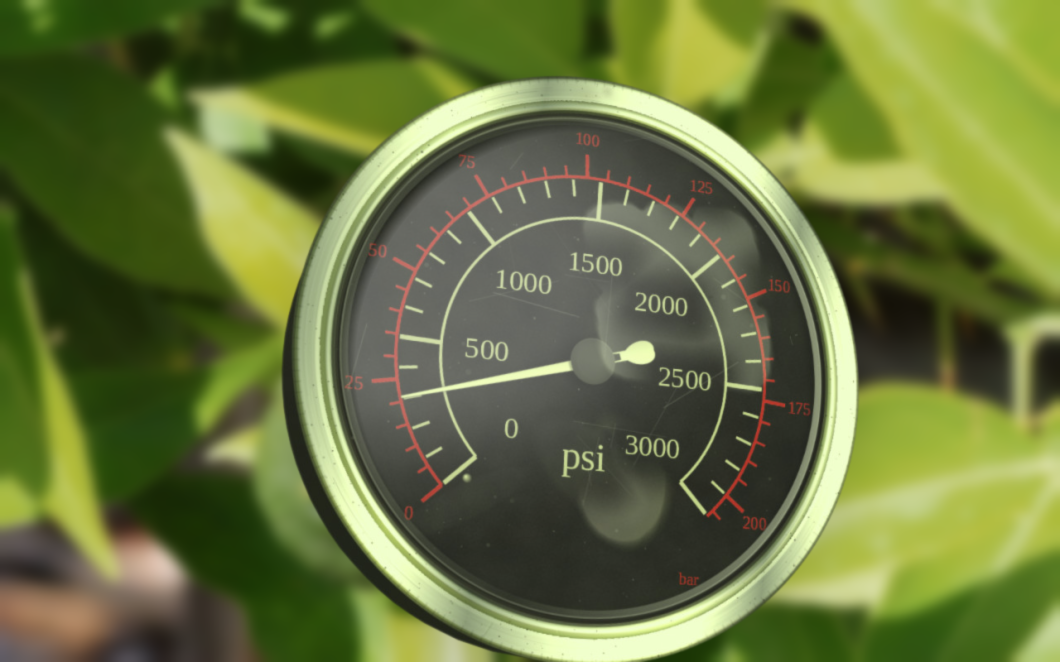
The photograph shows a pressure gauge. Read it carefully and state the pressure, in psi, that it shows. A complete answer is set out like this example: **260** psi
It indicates **300** psi
